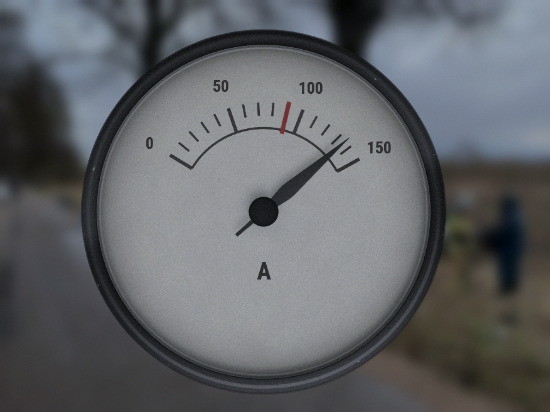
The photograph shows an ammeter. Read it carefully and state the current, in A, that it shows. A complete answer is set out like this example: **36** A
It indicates **135** A
